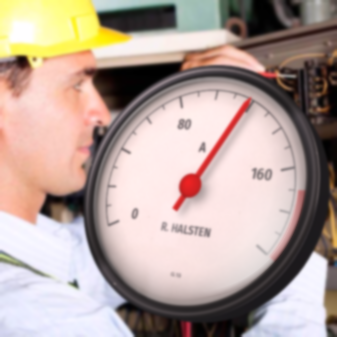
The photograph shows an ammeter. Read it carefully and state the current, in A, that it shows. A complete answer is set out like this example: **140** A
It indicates **120** A
